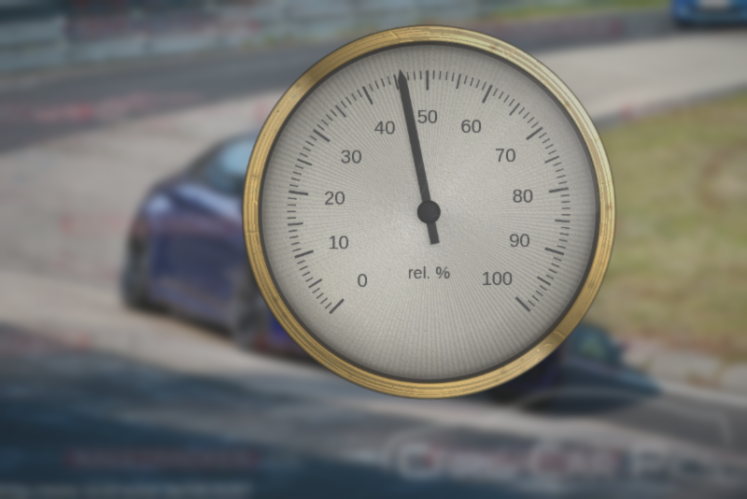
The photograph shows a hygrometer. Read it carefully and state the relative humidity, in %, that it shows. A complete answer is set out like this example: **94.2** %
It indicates **46** %
